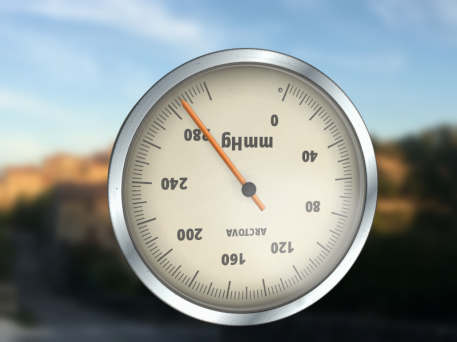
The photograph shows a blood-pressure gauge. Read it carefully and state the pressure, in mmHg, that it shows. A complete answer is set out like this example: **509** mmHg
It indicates **286** mmHg
